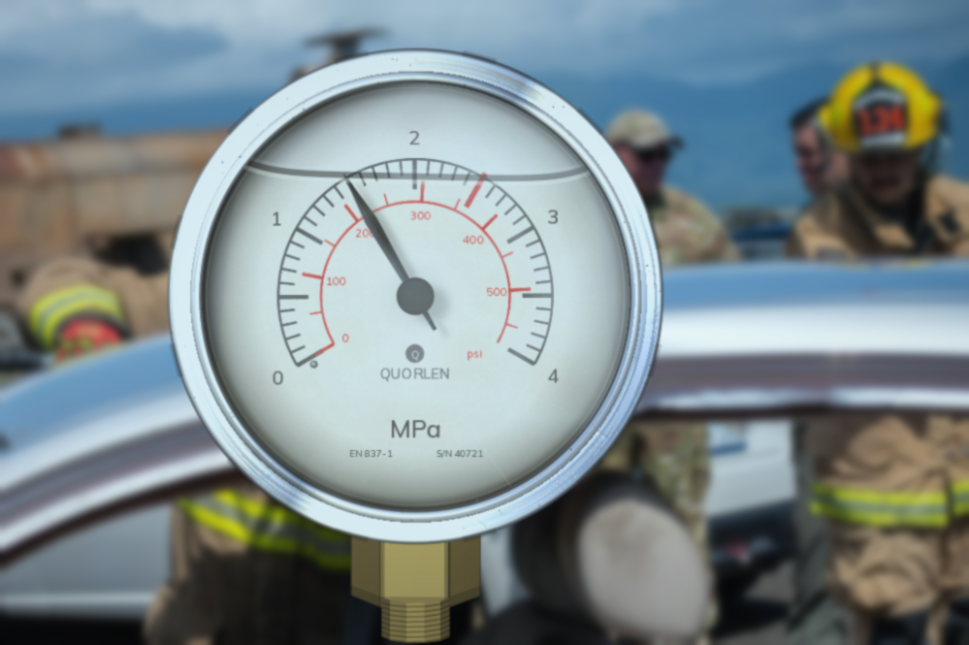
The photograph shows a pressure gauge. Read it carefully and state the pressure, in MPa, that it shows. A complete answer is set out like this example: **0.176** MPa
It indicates **1.5** MPa
